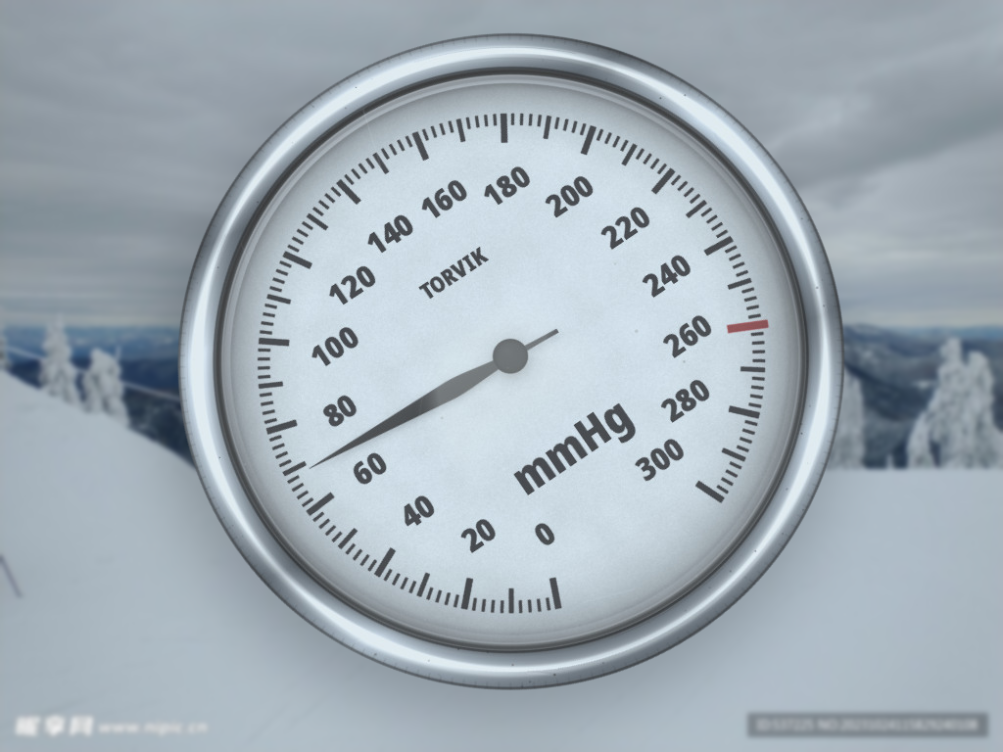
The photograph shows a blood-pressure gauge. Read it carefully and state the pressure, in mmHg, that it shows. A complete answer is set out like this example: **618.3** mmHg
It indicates **68** mmHg
